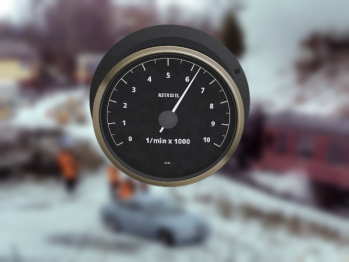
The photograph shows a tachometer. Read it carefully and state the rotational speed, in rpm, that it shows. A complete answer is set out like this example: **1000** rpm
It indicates **6250** rpm
